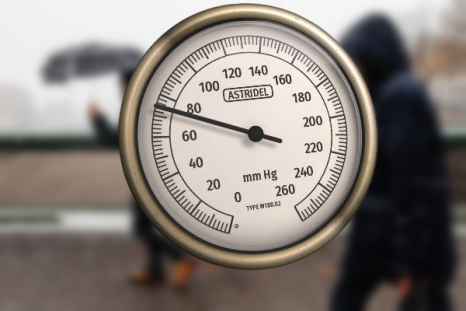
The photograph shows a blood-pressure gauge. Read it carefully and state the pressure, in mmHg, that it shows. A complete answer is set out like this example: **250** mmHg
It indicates **74** mmHg
